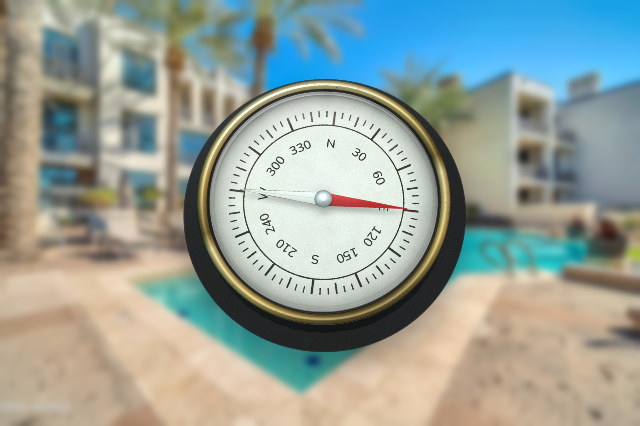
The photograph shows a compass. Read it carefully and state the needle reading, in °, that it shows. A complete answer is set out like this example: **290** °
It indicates **90** °
